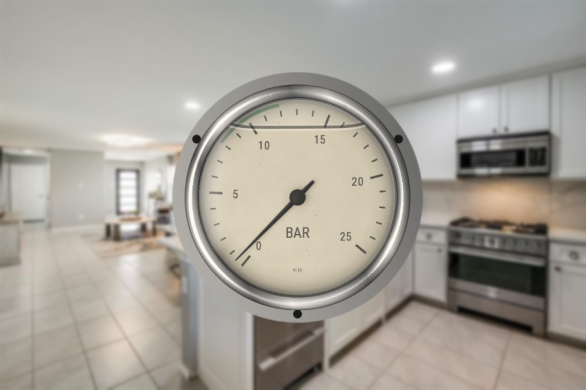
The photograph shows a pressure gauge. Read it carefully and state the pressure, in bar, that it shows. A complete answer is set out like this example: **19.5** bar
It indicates **0.5** bar
